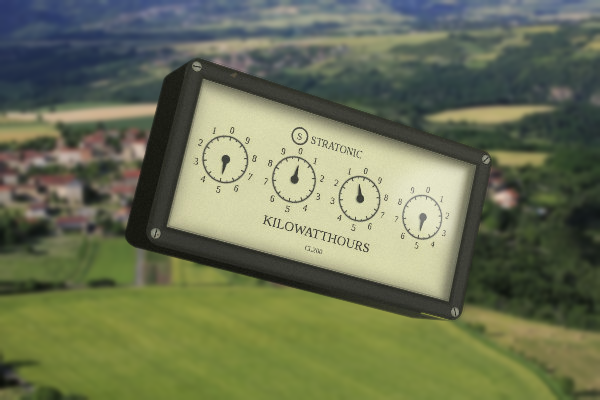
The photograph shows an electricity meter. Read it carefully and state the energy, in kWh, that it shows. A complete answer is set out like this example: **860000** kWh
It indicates **5005** kWh
